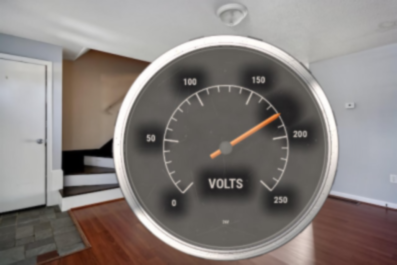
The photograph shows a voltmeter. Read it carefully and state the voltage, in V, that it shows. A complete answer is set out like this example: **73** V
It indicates **180** V
